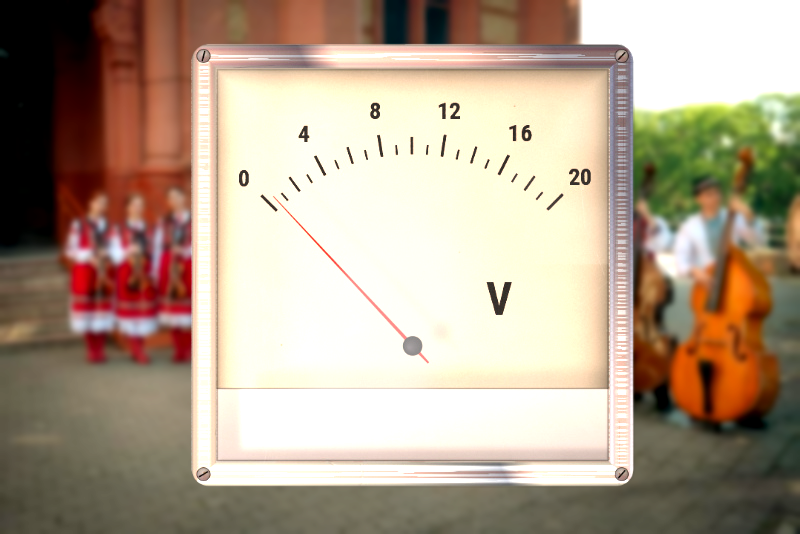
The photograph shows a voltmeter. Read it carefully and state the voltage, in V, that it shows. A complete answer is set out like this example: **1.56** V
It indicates **0.5** V
